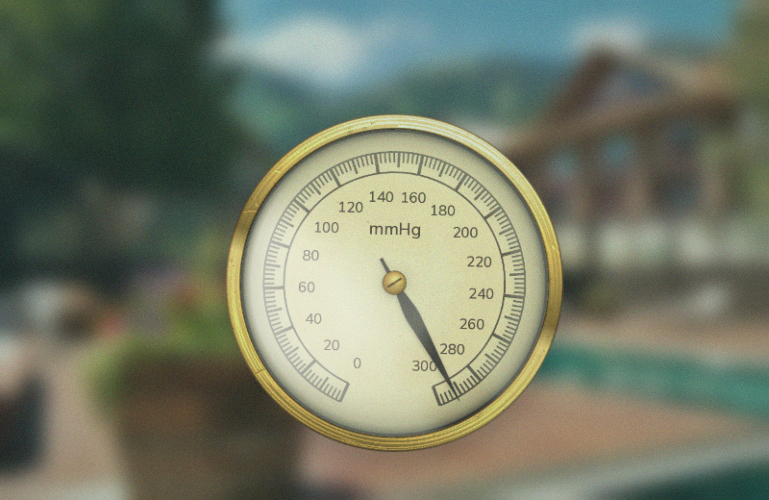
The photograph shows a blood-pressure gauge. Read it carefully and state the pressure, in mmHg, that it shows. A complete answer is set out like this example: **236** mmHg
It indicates **292** mmHg
